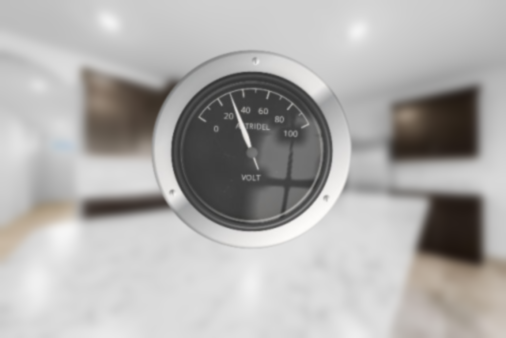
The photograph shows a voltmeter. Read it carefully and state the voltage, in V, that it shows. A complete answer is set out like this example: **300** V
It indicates **30** V
